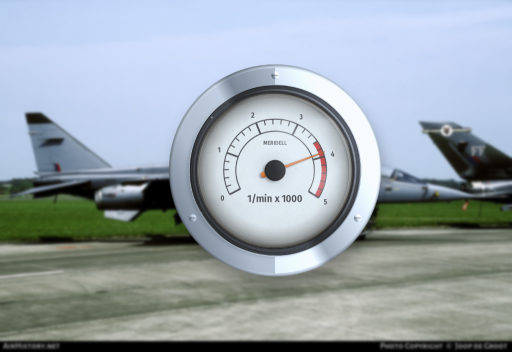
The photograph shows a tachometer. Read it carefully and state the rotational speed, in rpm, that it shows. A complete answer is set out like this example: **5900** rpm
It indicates **3900** rpm
